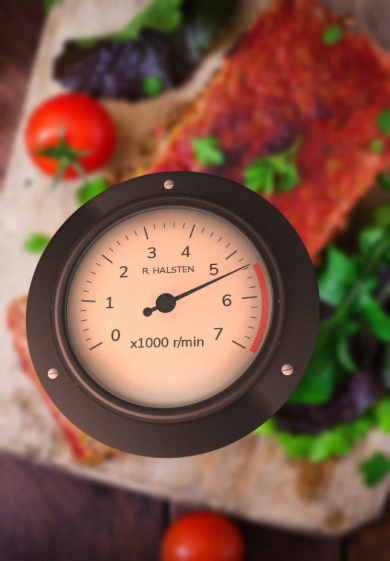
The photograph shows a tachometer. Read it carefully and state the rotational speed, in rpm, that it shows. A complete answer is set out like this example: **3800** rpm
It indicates **5400** rpm
